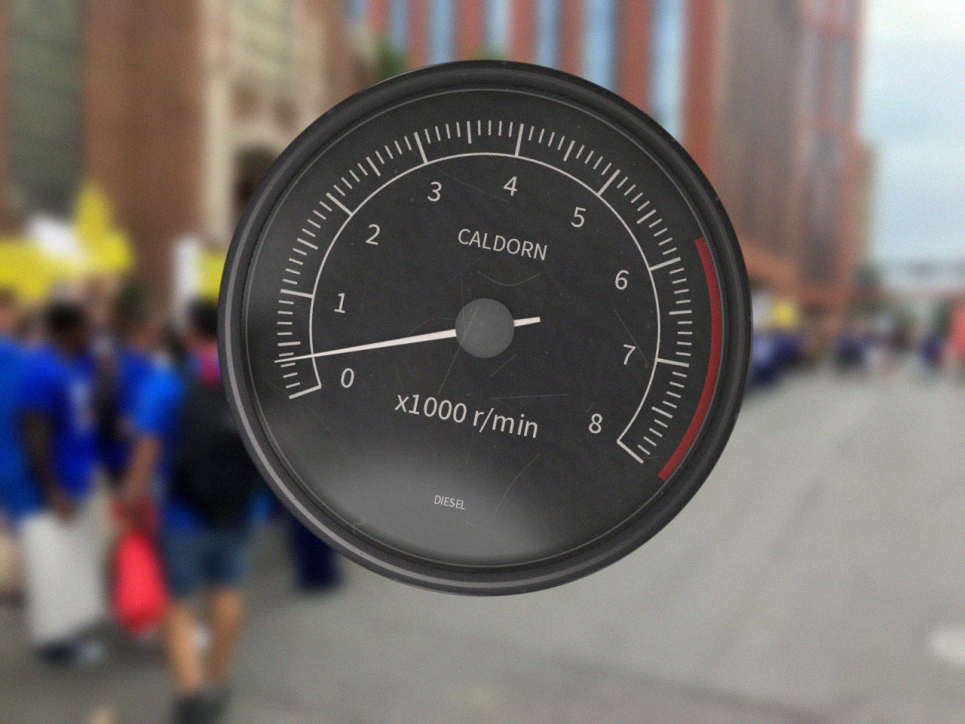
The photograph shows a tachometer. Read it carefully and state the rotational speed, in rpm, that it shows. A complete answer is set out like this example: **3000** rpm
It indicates **350** rpm
